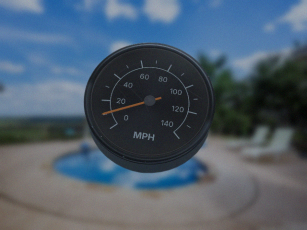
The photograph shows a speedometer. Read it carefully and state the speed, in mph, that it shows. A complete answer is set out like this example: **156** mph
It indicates **10** mph
